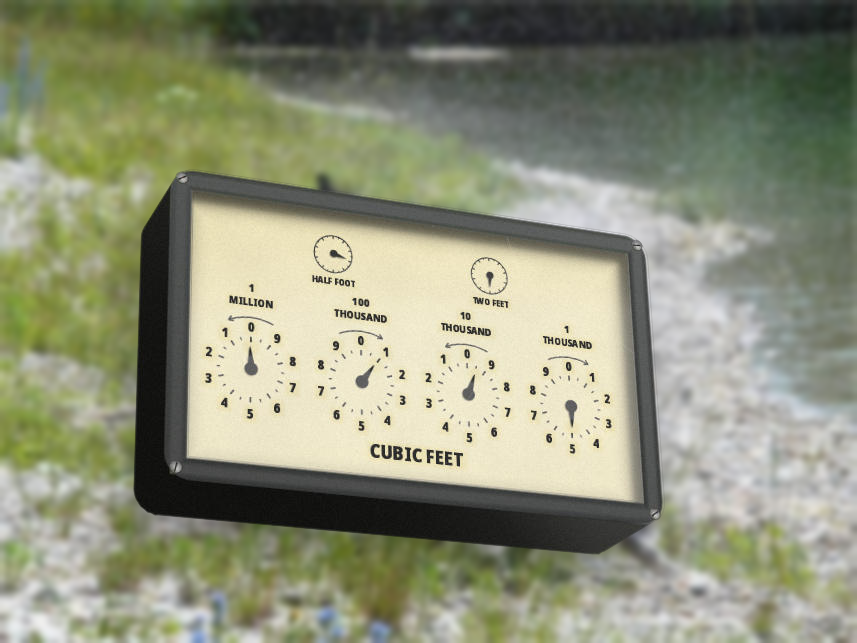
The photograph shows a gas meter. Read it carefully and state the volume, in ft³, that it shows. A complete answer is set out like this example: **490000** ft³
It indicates **9500** ft³
